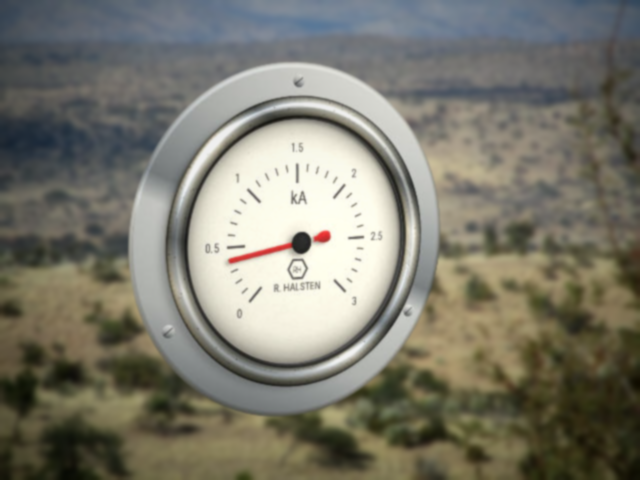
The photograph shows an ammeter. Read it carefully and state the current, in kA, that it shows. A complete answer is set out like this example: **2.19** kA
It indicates **0.4** kA
